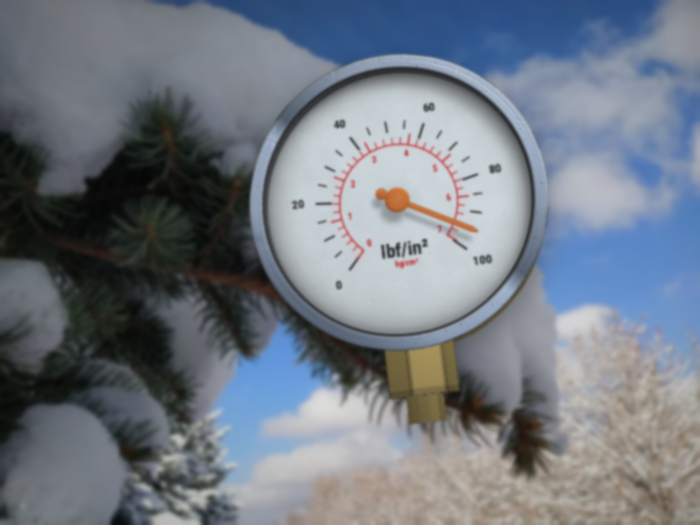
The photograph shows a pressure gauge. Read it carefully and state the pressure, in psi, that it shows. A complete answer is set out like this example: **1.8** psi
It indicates **95** psi
